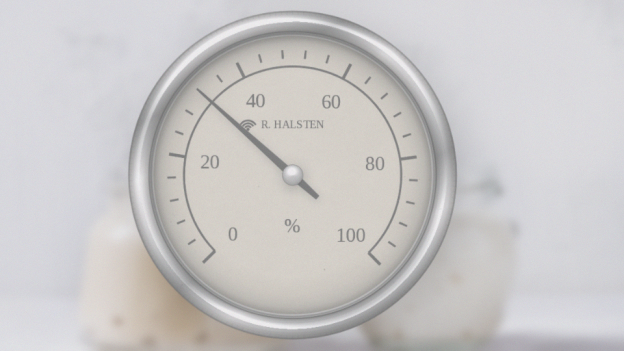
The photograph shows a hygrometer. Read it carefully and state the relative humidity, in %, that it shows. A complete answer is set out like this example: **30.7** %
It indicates **32** %
